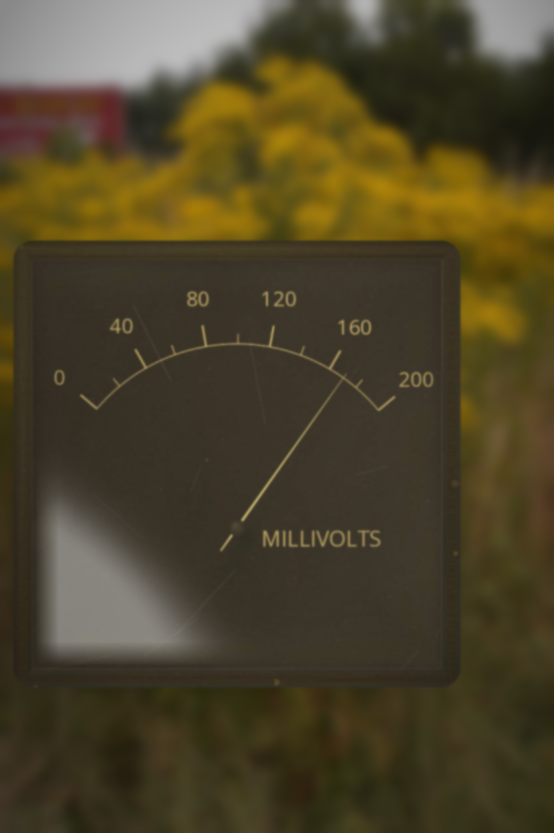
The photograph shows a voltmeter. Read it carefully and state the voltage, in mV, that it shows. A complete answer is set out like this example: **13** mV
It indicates **170** mV
